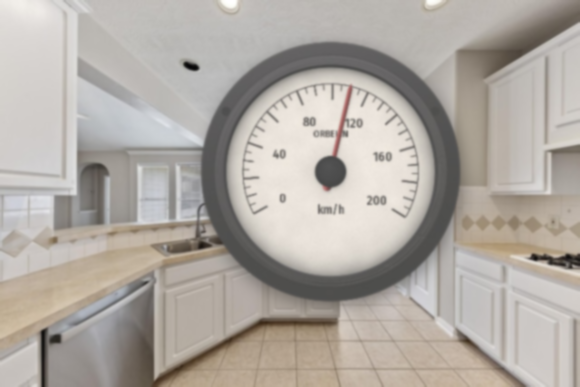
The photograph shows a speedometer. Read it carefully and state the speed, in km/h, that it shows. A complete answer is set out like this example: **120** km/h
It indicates **110** km/h
